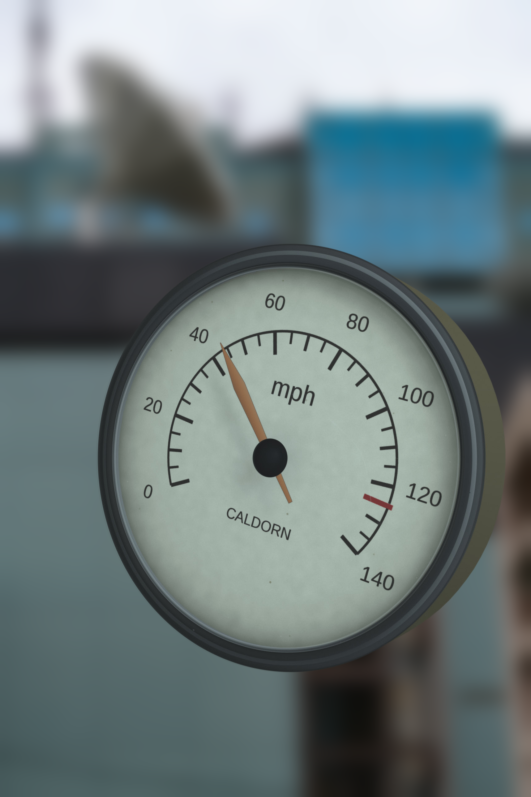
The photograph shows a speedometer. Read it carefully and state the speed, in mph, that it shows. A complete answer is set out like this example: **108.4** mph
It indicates **45** mph
